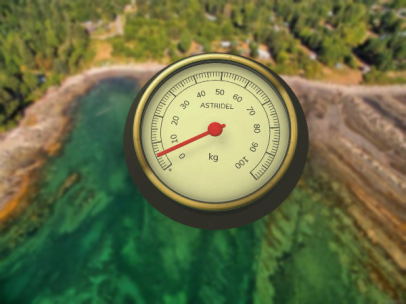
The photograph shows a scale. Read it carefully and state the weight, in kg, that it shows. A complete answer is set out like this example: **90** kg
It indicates **5** kg
